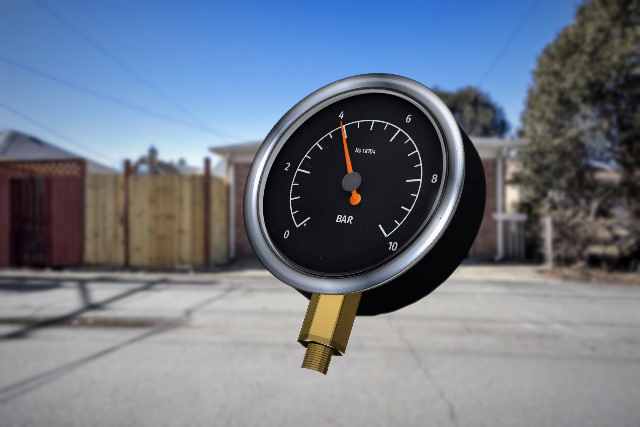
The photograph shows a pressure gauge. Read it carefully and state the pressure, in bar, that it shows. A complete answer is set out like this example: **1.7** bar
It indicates **4** bar
